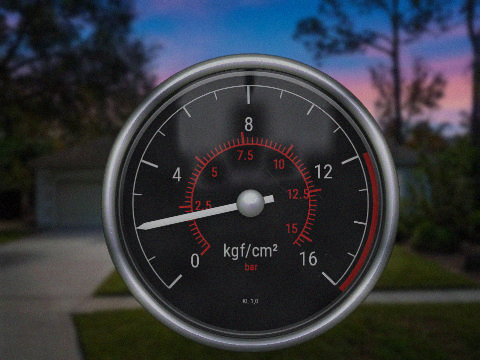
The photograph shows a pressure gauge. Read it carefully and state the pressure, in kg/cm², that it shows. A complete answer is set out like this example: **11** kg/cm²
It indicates **2** kg/cm²
